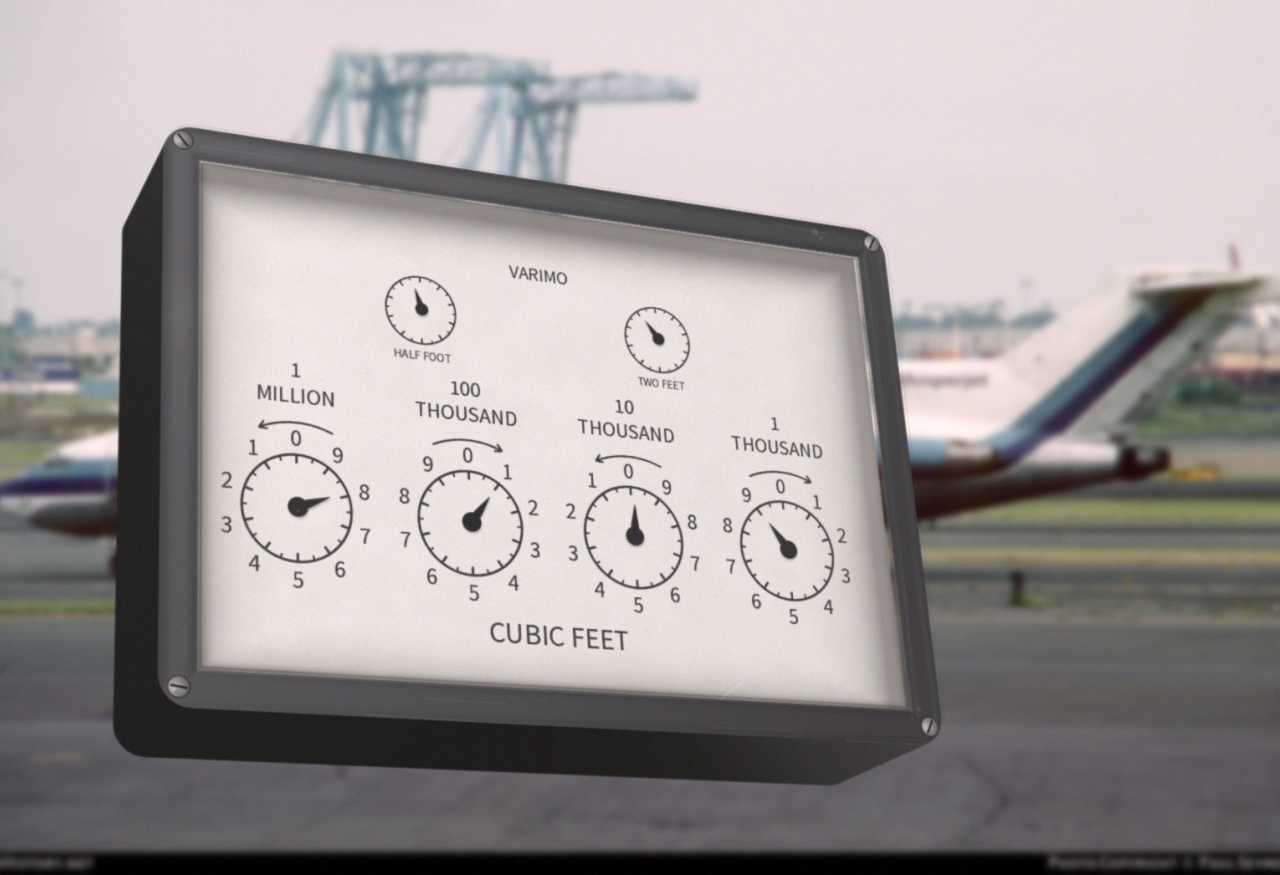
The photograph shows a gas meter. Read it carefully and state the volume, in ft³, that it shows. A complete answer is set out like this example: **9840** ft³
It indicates **809900** ft³
